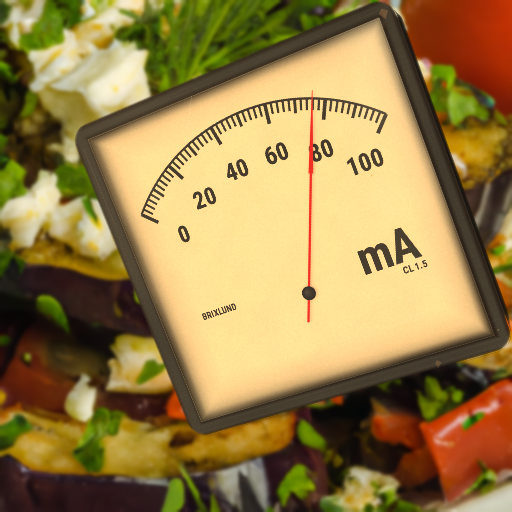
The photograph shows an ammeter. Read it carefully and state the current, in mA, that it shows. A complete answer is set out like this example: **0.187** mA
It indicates **76** mA
